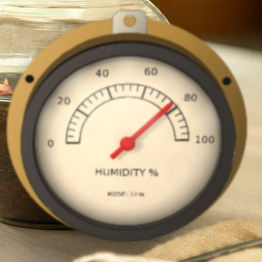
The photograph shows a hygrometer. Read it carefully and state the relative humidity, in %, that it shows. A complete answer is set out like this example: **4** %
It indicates **76** %
